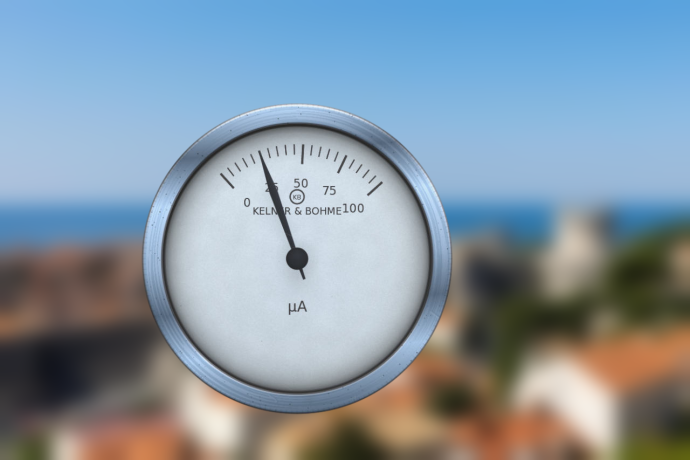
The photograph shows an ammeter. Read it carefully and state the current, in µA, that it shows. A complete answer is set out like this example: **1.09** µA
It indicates **25** µA
